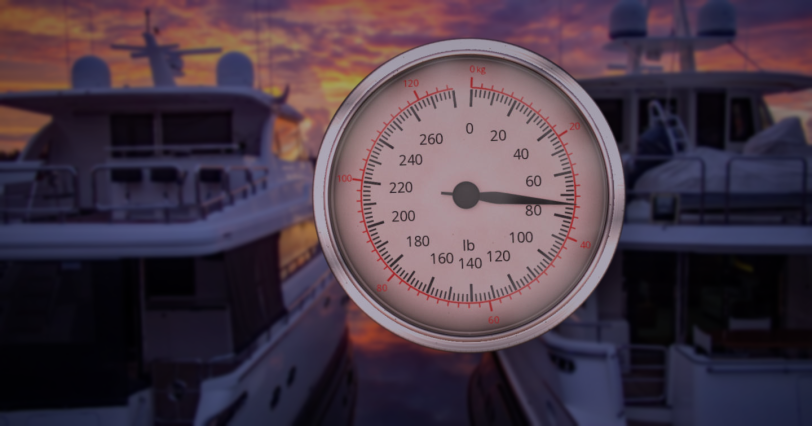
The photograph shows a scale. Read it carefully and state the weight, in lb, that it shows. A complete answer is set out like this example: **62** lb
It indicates **74** lb
